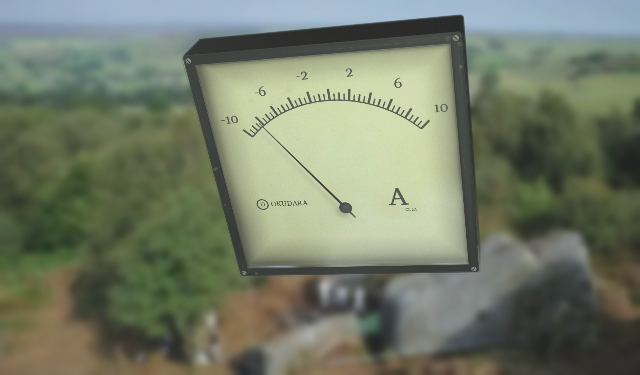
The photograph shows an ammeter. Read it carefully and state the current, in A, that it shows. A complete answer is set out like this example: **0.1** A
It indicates **-8** A
